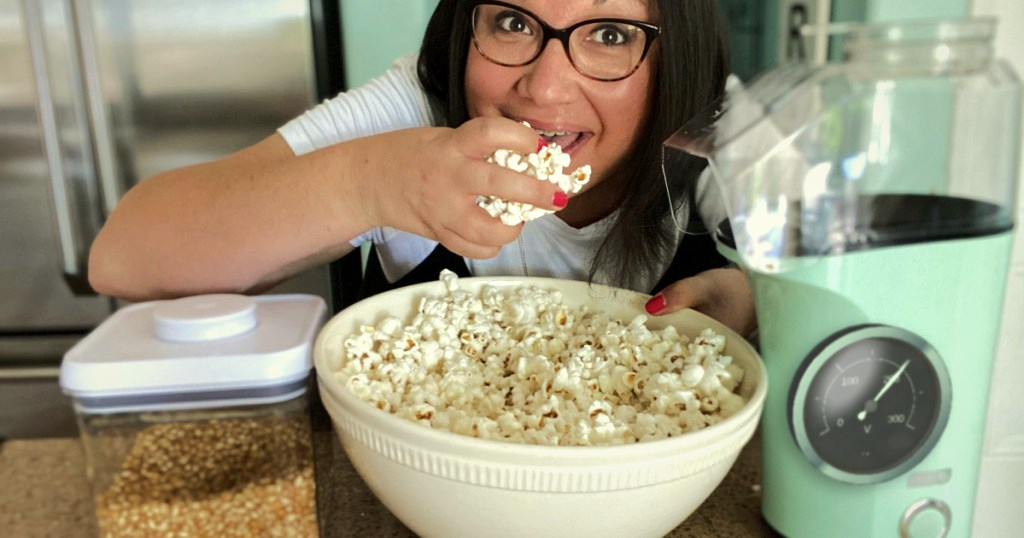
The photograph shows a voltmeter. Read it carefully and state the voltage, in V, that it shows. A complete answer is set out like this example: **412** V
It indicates **200** V
